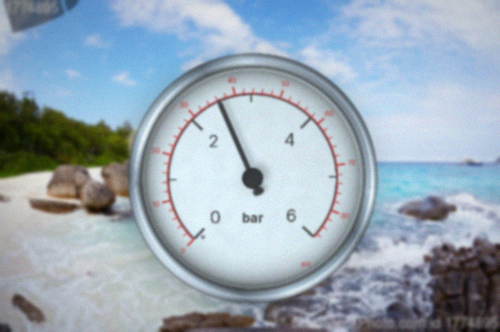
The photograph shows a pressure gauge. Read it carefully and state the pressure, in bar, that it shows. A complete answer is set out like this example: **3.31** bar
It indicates **2.5** bar
